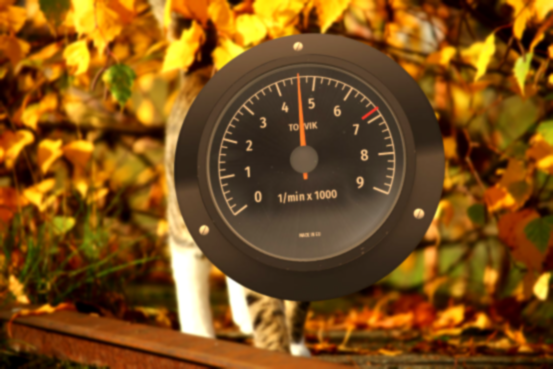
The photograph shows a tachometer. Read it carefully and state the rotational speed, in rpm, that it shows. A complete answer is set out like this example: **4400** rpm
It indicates **4600** rpm
